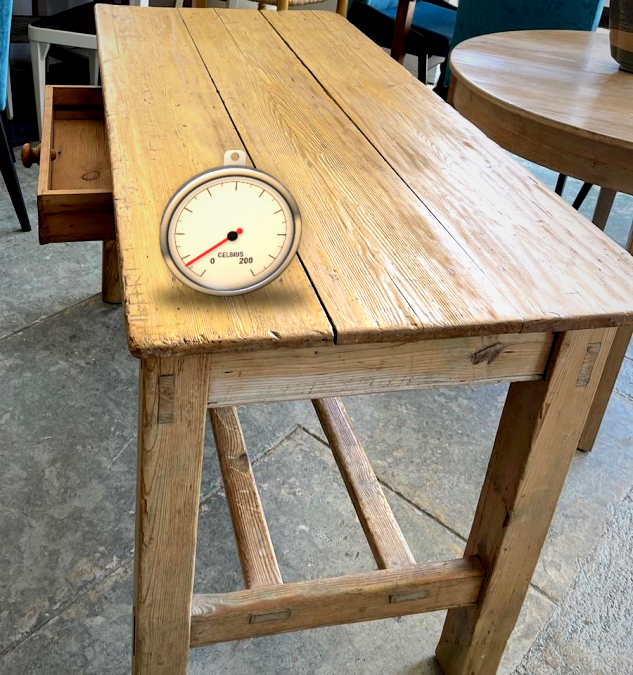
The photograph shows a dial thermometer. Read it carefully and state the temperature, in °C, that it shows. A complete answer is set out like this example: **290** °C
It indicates **15** °C
